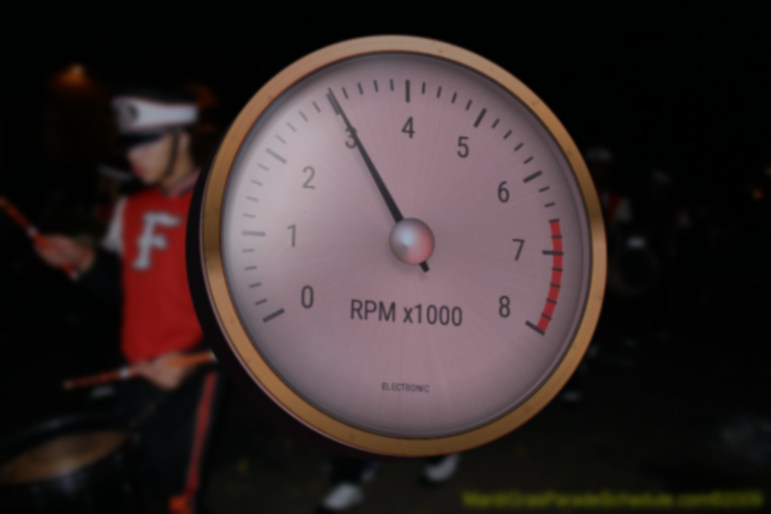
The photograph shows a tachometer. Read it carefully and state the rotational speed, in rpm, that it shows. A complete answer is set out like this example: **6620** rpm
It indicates **3000** rpm
